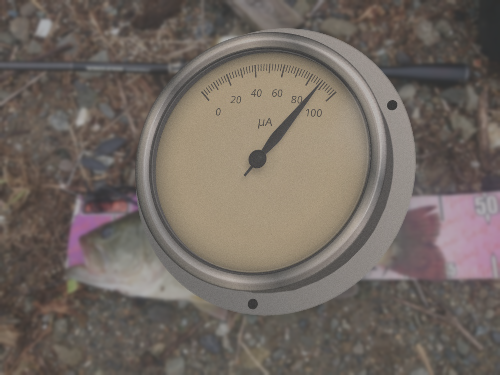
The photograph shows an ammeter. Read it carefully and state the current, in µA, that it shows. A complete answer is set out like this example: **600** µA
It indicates **90** µA
